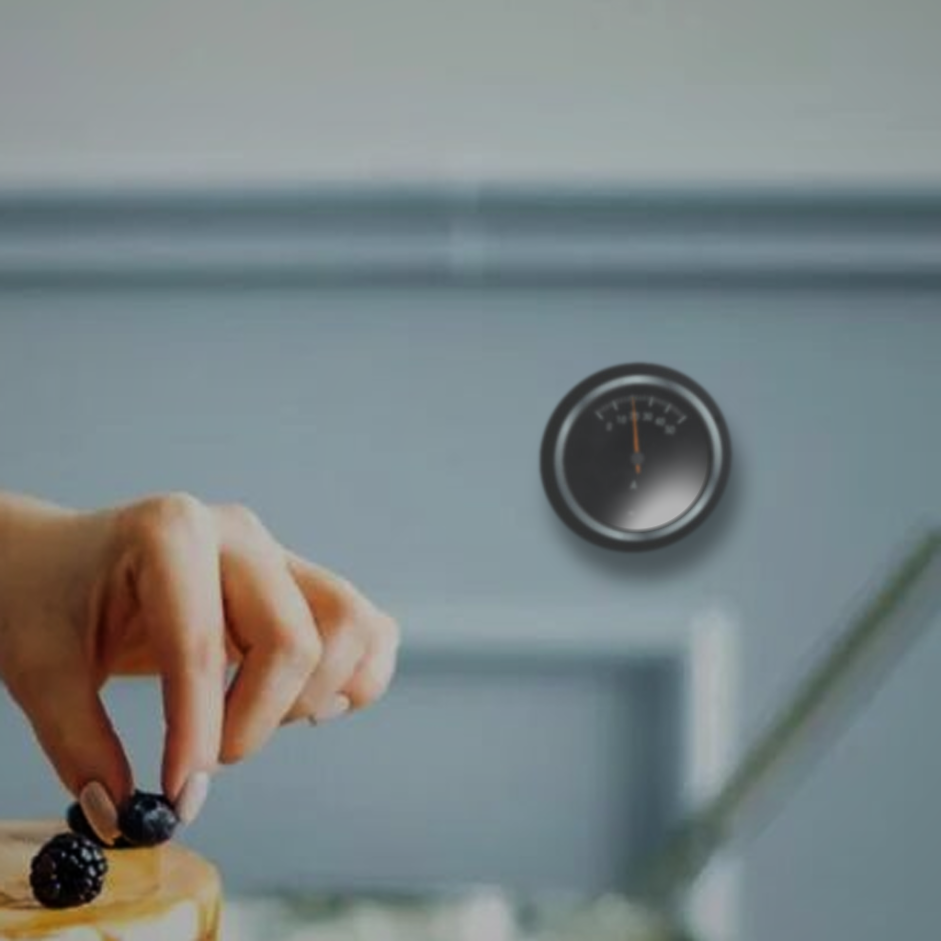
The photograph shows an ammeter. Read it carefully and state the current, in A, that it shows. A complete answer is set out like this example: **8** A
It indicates **20** A
